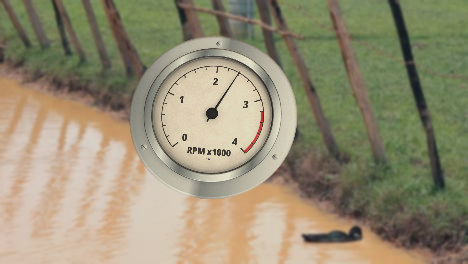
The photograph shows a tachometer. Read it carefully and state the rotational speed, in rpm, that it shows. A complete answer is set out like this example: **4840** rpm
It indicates **2400** rpm
